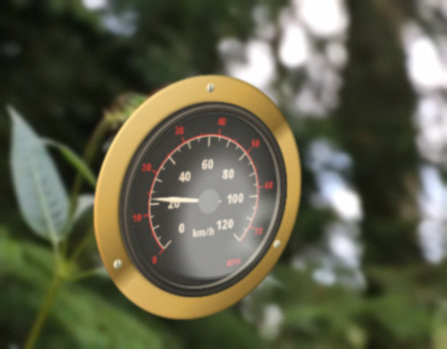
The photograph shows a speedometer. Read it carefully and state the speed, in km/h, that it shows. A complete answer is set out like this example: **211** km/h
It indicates **22.5** km/h
